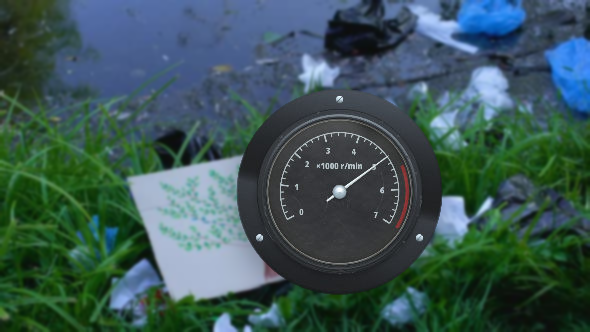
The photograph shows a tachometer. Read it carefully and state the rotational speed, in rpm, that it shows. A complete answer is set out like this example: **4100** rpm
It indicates **5000** rpm
